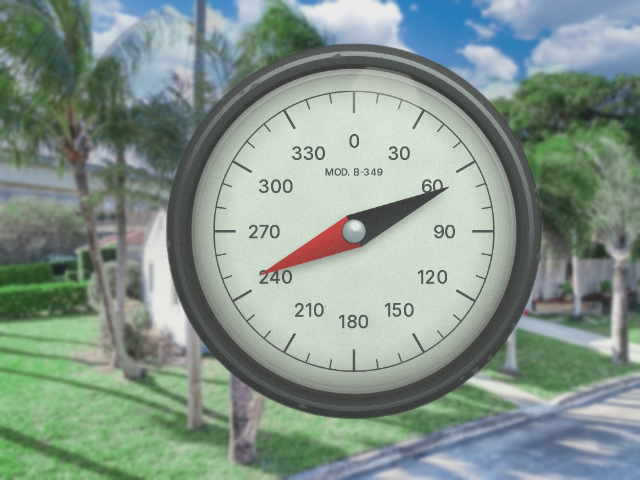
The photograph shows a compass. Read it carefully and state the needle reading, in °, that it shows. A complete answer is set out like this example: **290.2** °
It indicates **245** °
